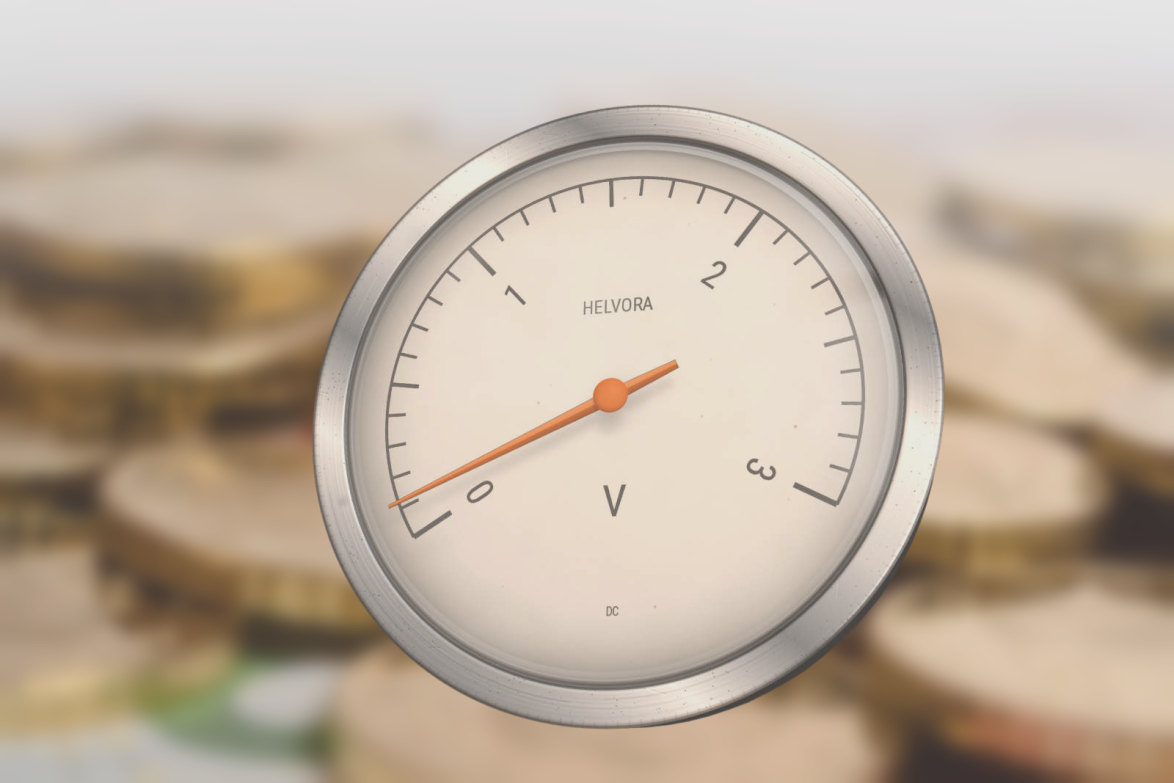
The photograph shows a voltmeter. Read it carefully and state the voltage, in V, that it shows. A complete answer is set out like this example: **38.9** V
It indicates **0.1** V
